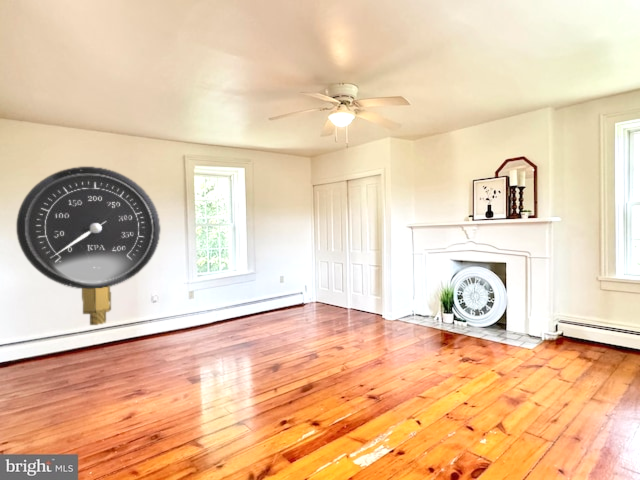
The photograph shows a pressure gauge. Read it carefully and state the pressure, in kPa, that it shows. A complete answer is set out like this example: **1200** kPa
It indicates **10** kPa
